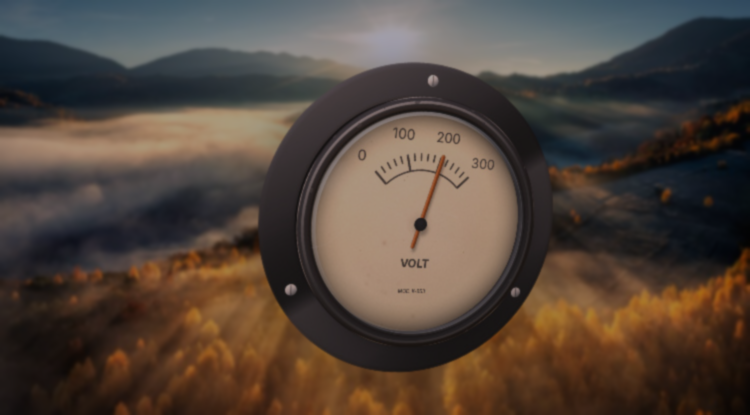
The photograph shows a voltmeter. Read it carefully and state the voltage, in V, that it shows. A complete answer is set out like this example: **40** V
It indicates **200** V
